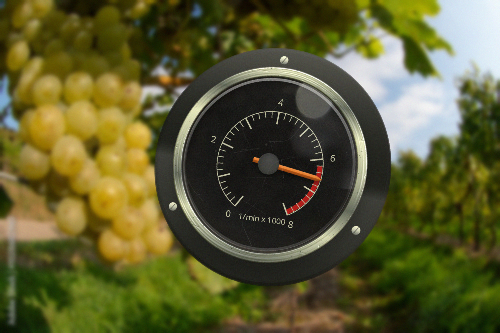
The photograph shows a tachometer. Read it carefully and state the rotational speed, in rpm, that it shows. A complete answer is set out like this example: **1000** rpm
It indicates **6600** rpm
